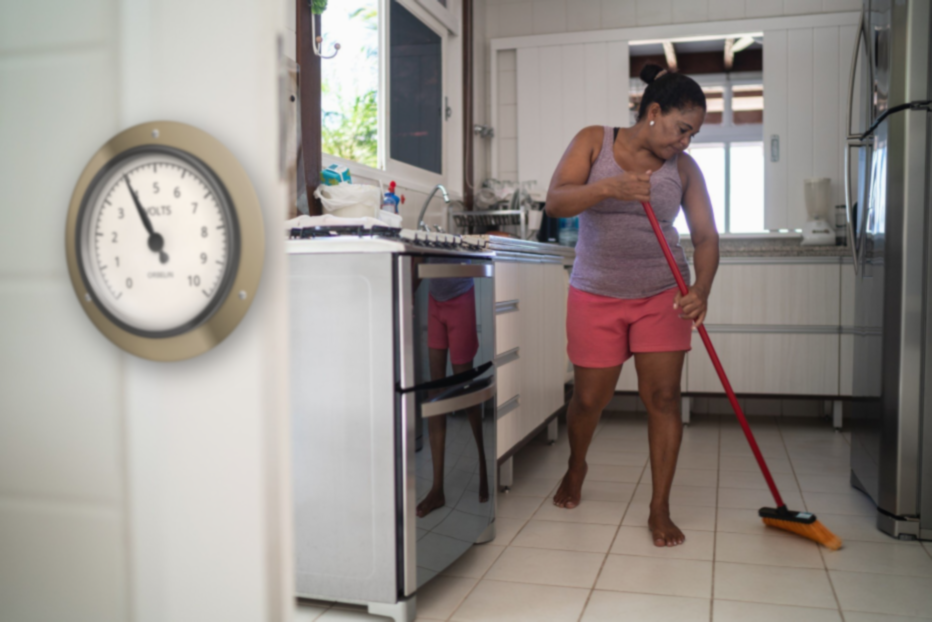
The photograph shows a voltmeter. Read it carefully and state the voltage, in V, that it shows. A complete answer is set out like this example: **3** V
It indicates **4** V
